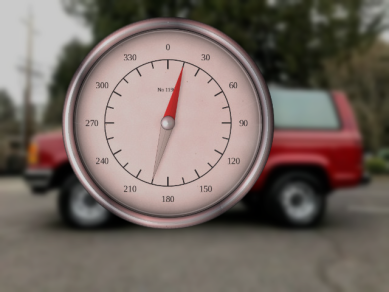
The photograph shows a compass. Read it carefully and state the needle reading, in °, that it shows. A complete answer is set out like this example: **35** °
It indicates **15** °
